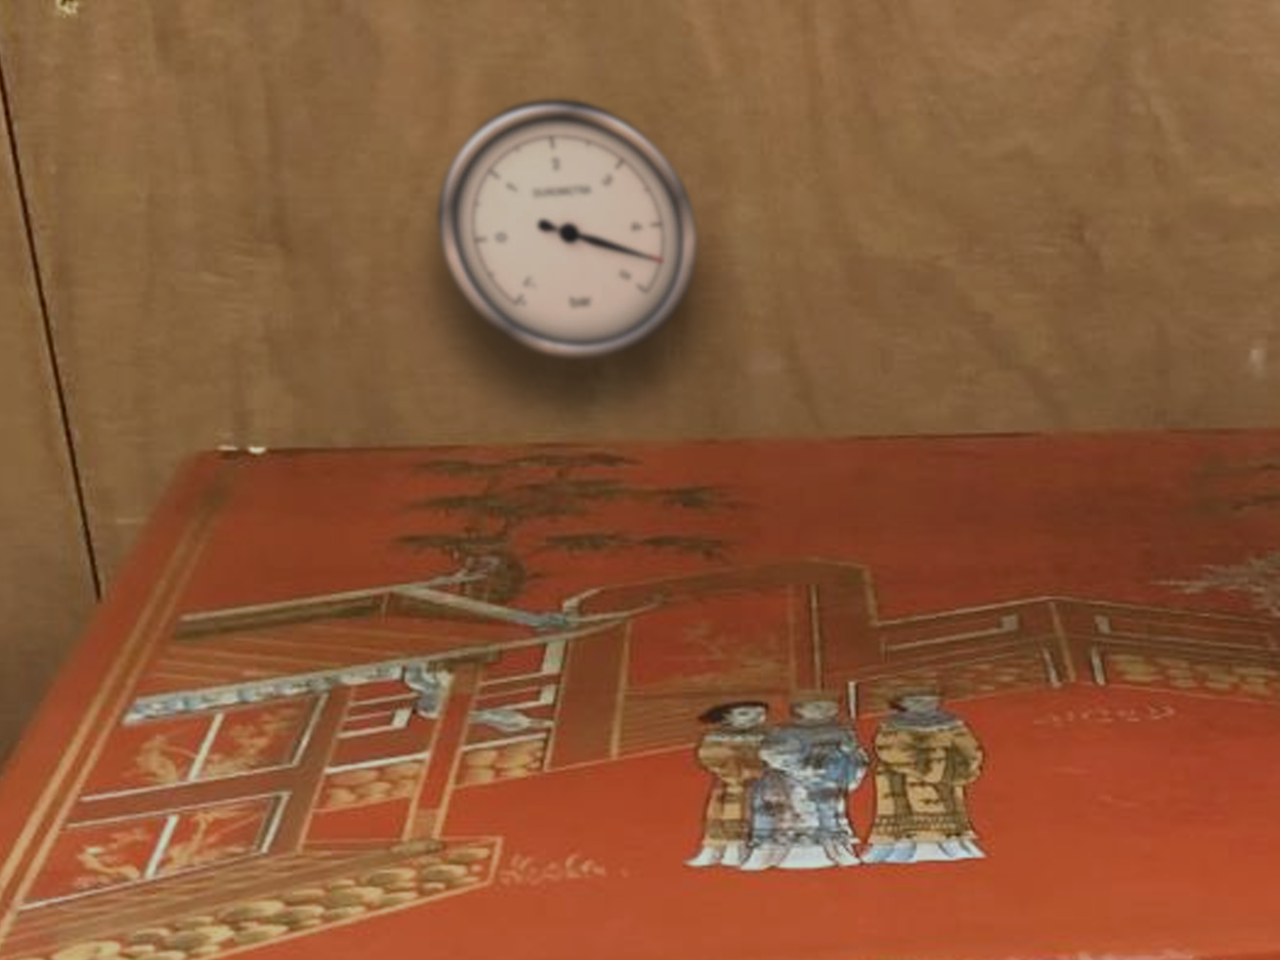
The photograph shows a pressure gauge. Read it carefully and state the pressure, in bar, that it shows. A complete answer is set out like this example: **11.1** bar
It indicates **4.5** bar
